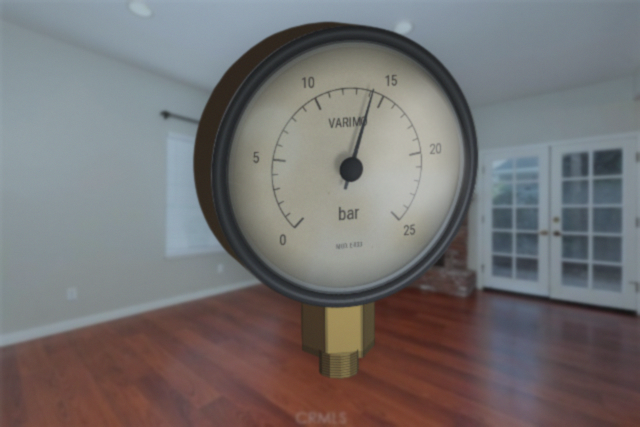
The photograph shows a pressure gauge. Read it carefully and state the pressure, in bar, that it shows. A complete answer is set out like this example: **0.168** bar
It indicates **14** bar
